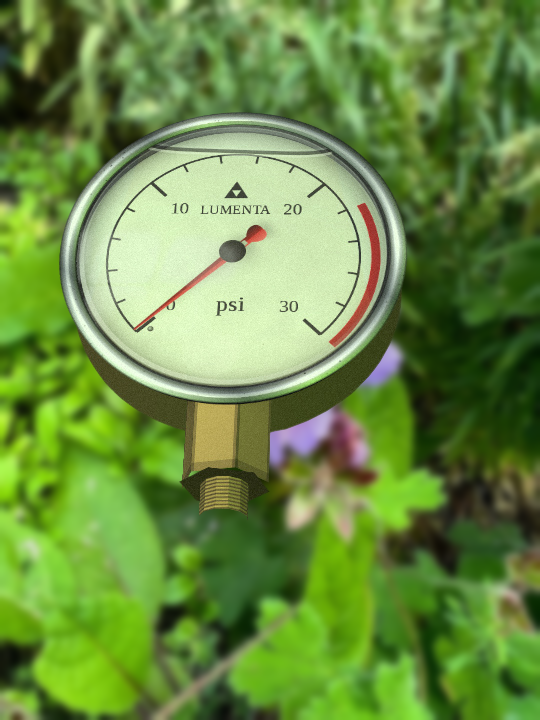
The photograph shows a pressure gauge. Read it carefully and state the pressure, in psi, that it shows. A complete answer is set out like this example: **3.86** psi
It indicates **0** psi
